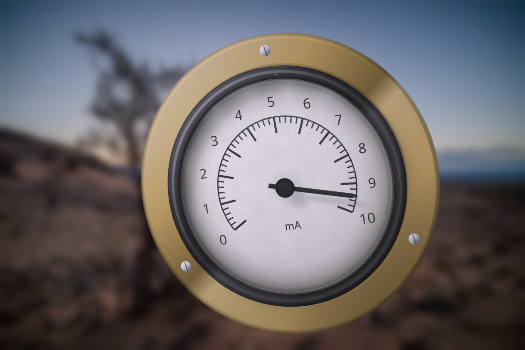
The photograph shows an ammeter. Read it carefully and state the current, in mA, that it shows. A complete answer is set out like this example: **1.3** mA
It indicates **9.4** mA
